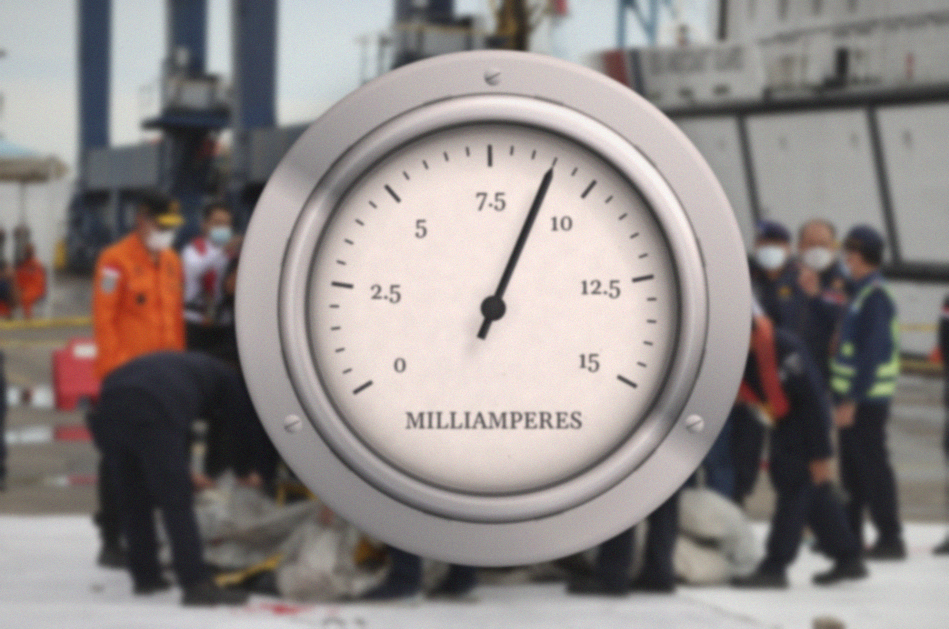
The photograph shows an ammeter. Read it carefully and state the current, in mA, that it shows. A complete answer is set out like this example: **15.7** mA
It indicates **9** mA
